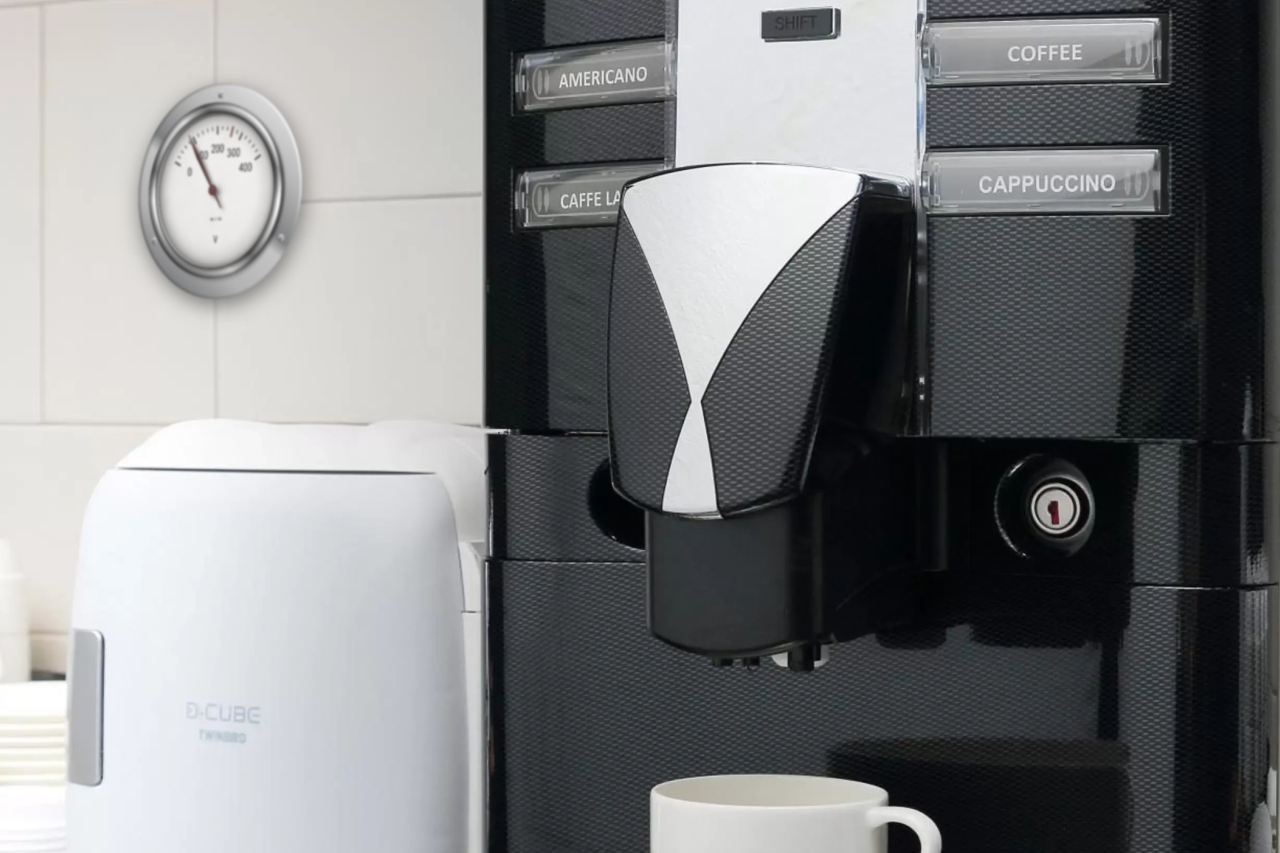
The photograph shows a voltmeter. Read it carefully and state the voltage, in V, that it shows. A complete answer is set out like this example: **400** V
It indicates **100** V
